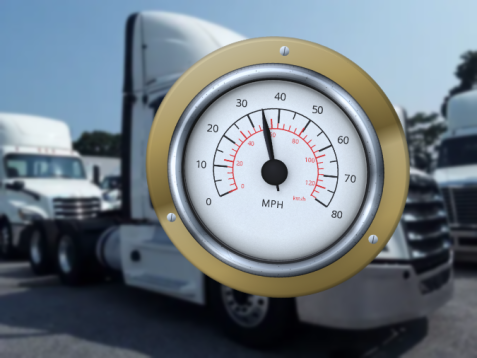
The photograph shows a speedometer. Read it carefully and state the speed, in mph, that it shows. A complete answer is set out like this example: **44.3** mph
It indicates **35** mph
